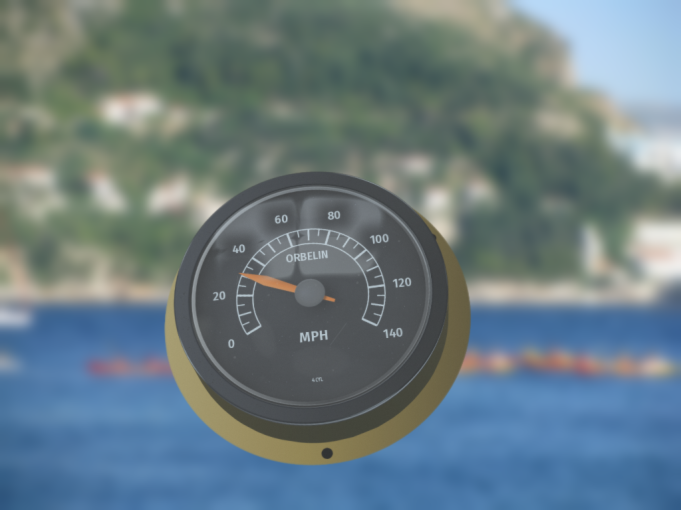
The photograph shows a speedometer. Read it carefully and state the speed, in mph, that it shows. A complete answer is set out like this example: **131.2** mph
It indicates **30** mph
